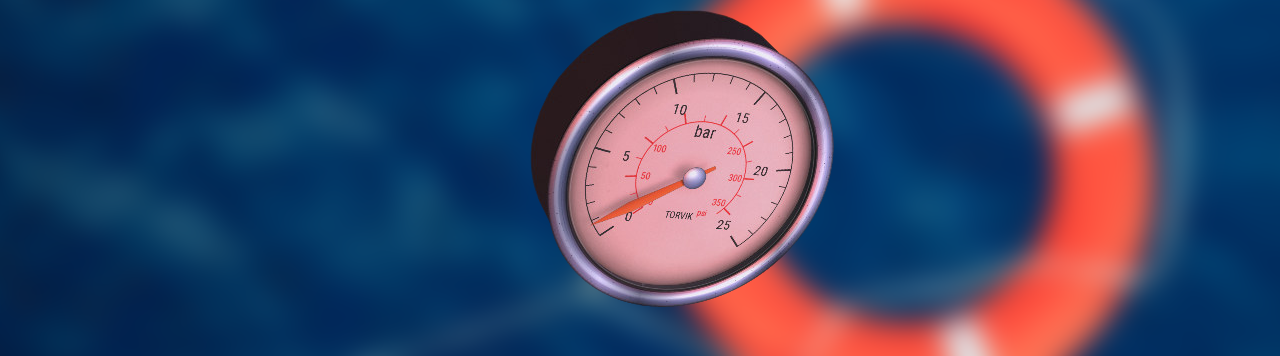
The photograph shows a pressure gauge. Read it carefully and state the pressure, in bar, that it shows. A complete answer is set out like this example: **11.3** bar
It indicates **1** bar
